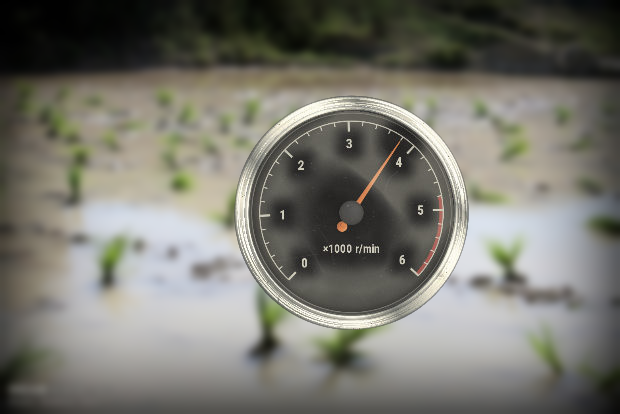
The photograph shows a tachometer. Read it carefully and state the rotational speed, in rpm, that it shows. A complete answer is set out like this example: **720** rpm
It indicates **3800** rpm
